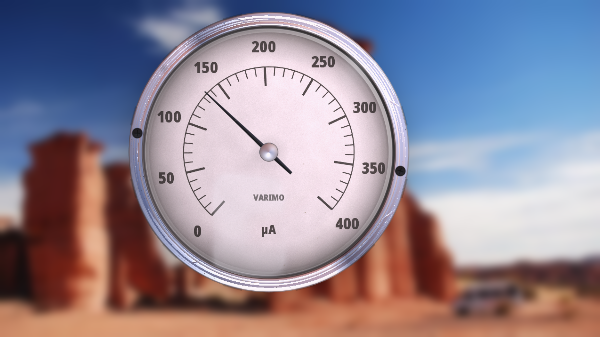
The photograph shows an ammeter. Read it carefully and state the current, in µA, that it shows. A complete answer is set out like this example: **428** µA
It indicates **135** µA
